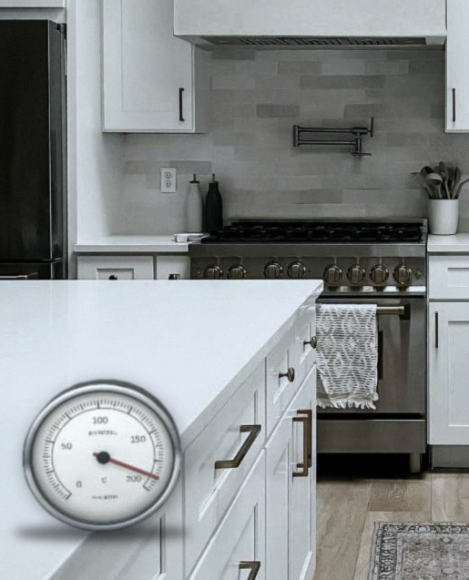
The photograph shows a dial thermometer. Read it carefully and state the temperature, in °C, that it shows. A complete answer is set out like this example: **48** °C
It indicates **187.5** °C
